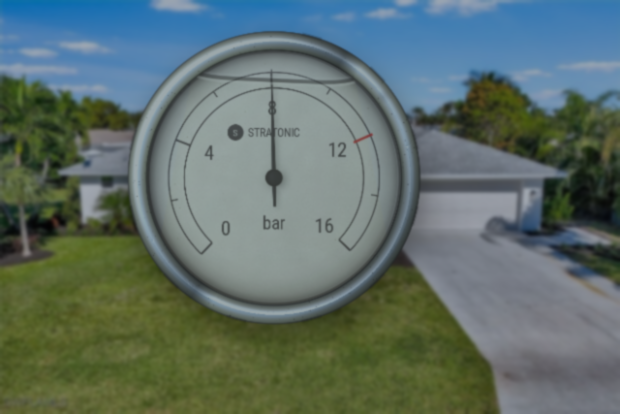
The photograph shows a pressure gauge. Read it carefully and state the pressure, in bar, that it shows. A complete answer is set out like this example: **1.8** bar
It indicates **8** bar
